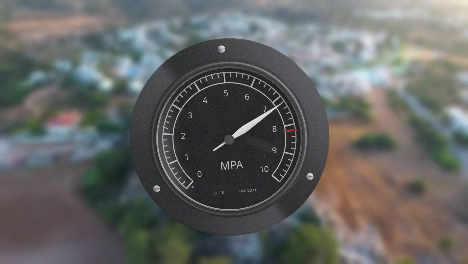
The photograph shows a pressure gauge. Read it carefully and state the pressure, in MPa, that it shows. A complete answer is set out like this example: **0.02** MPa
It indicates **7.2** MPa
